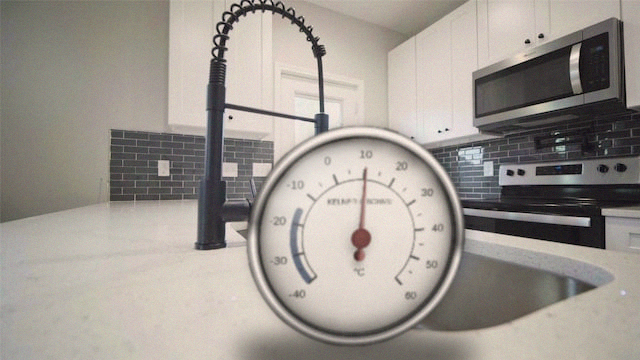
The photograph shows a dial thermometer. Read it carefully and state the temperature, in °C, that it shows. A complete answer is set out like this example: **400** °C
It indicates **10** °C
